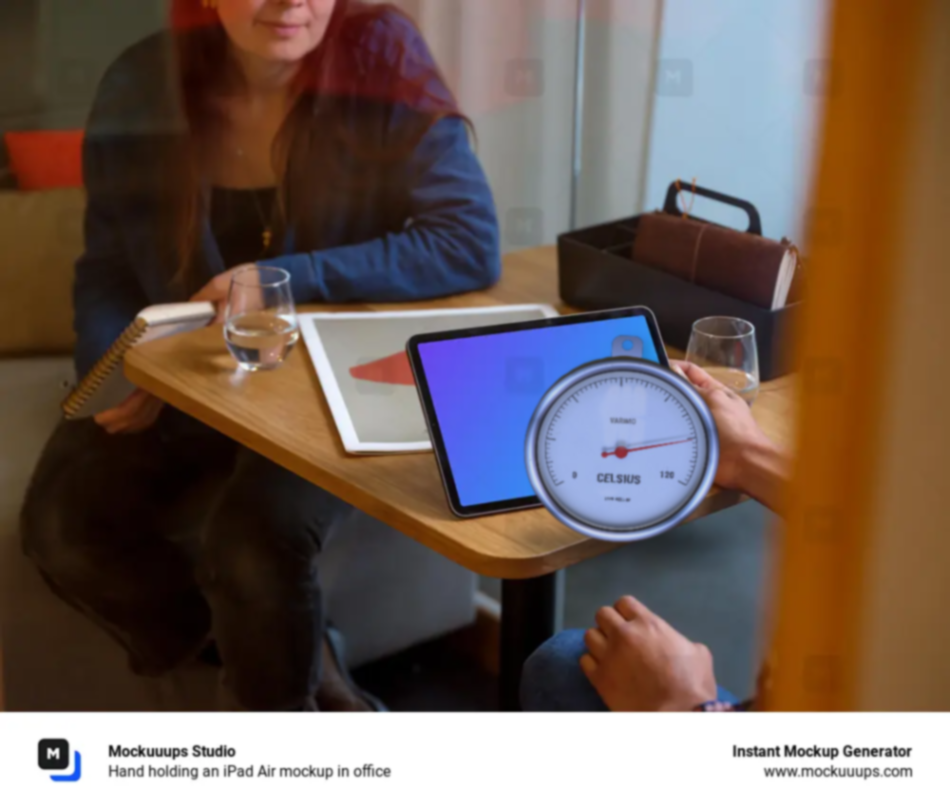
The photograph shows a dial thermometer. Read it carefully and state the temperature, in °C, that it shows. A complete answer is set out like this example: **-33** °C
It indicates **100** °C
